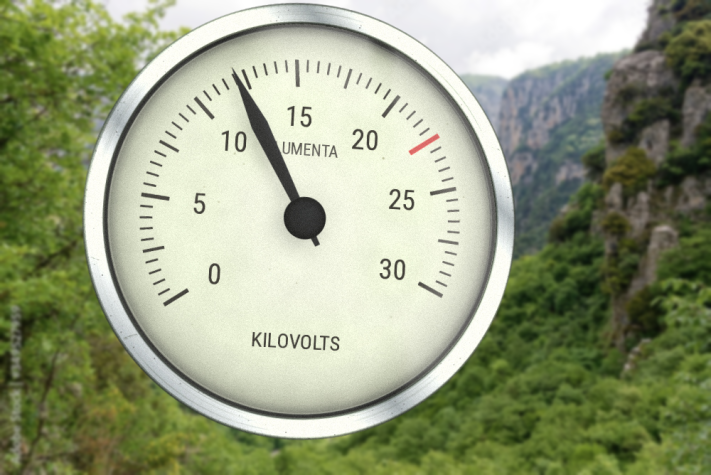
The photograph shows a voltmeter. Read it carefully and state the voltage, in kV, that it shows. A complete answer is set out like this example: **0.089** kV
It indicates **12** kV
